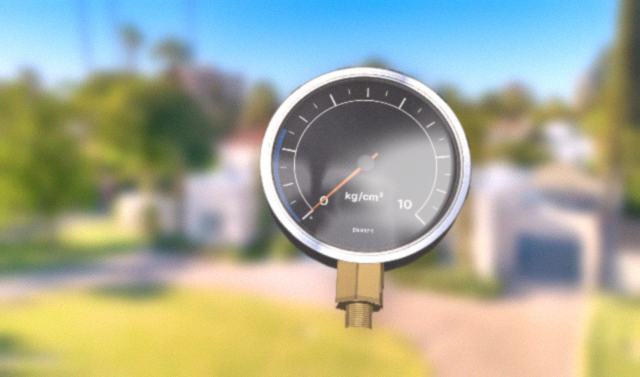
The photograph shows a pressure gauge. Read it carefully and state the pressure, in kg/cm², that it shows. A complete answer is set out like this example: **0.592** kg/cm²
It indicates **0** kg/cm²
